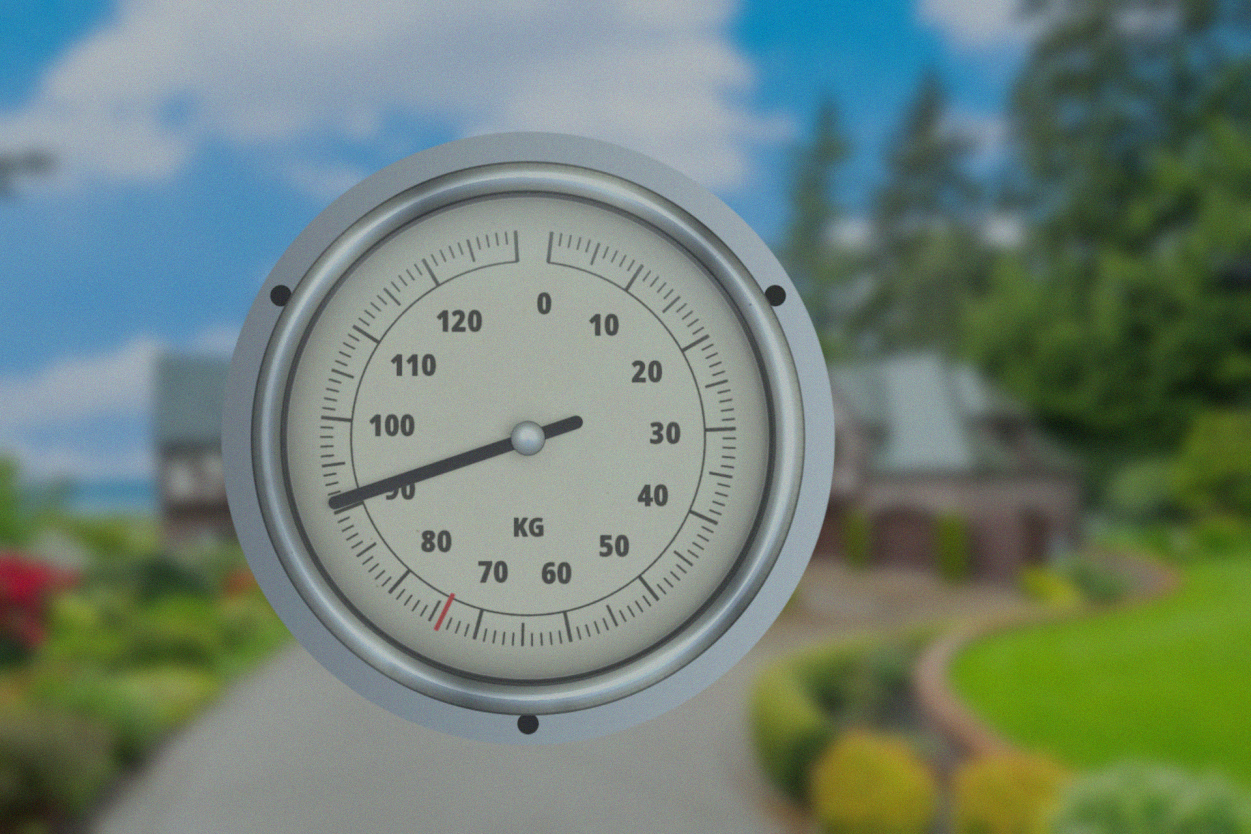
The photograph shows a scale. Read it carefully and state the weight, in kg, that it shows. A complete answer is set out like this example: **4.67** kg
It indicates **91** kg
